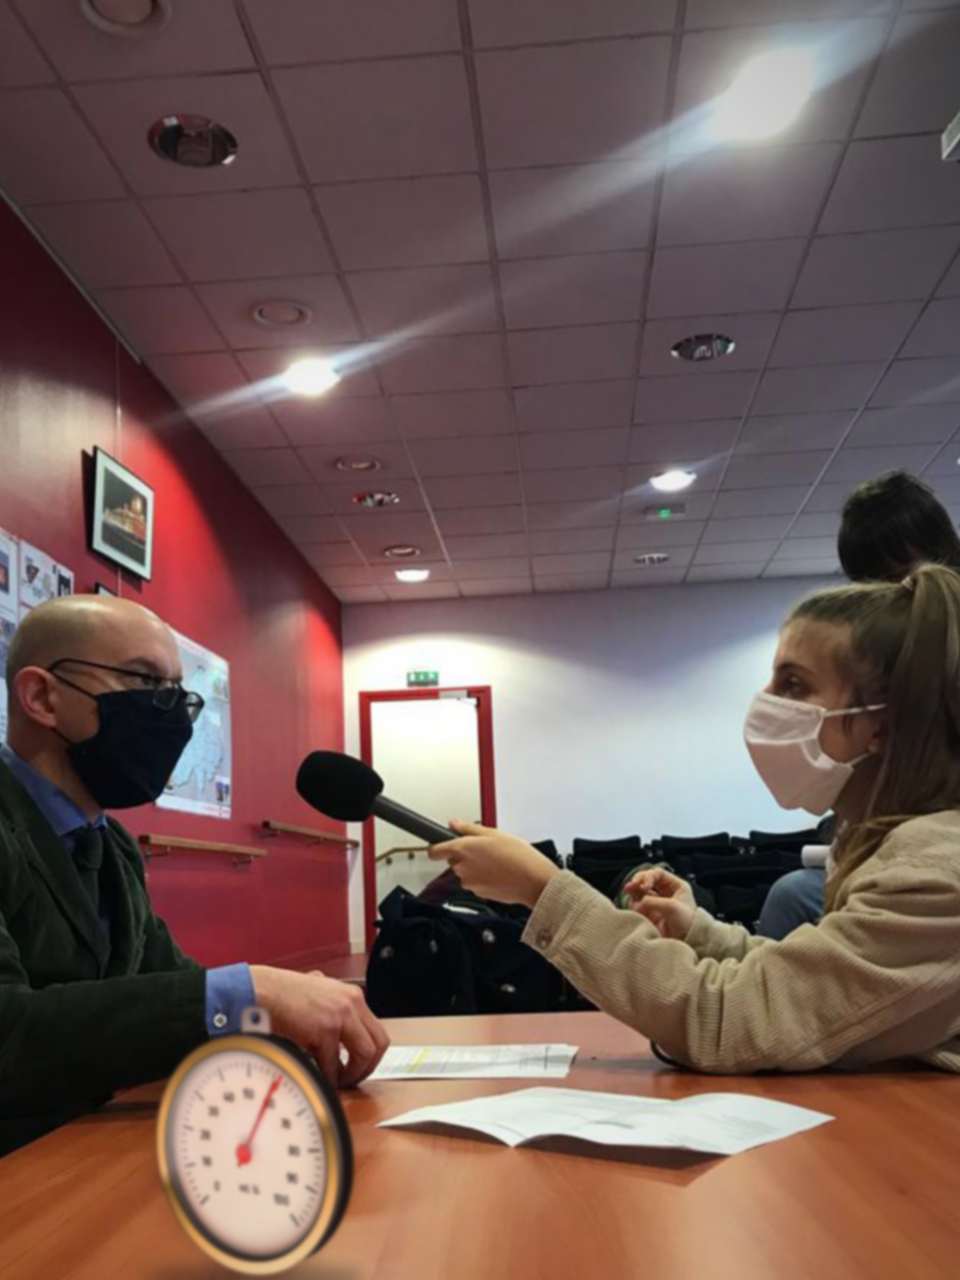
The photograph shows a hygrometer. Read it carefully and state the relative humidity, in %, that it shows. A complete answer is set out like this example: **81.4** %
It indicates **60** %
